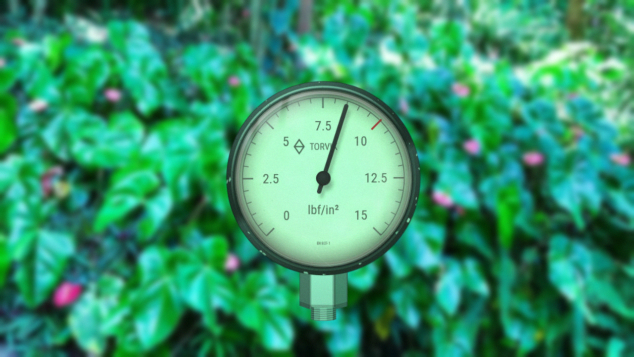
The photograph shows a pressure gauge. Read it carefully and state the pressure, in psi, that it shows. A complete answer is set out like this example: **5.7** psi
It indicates **8.5** psi
